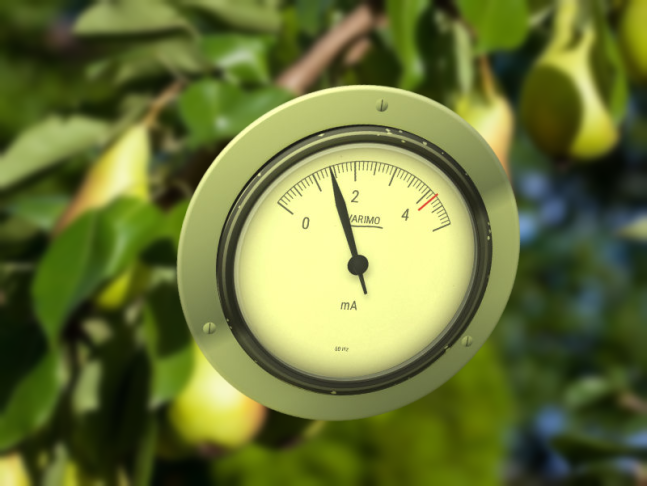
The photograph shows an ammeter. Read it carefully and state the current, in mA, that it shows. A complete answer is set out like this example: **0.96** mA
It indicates **1.4** mA
